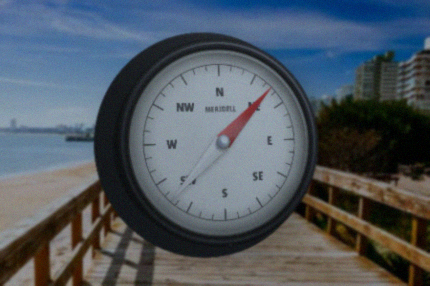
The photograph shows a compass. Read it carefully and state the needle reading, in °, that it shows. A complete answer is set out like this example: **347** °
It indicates **45** °
